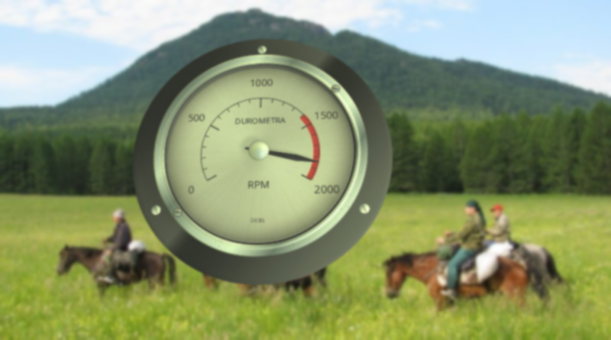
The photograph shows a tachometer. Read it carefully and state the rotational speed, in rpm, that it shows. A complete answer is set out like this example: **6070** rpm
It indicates **1850** rpm
